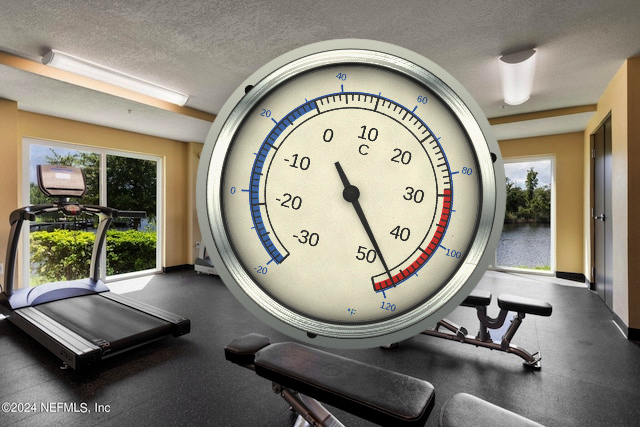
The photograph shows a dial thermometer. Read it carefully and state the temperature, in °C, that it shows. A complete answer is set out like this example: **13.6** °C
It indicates **47** °C
